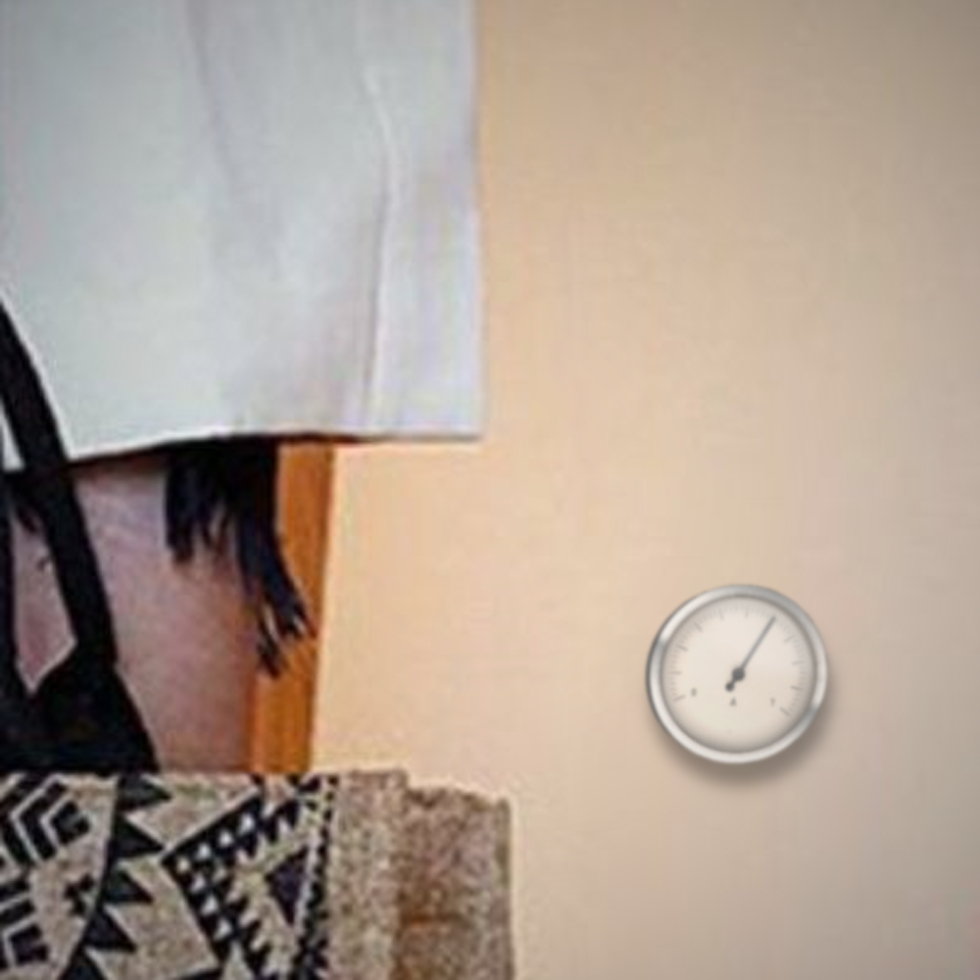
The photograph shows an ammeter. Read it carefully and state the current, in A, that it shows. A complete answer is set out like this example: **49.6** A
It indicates **0.6** A
